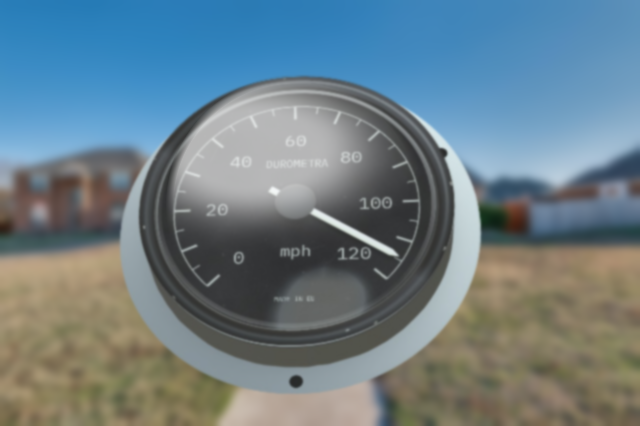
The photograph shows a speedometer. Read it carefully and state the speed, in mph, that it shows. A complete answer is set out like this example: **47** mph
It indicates **115** mph
